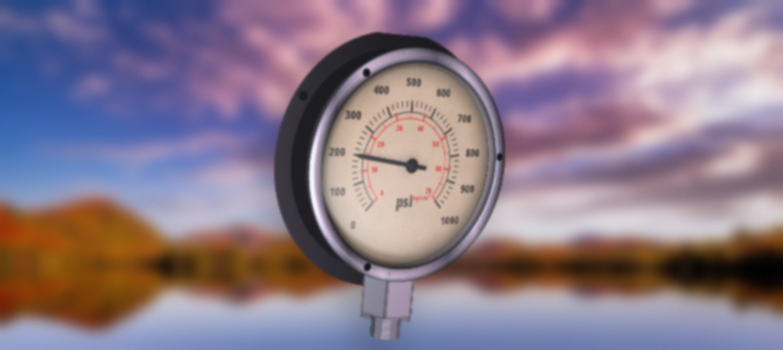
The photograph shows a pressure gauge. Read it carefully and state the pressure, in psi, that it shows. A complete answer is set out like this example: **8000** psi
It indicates **200** psi
